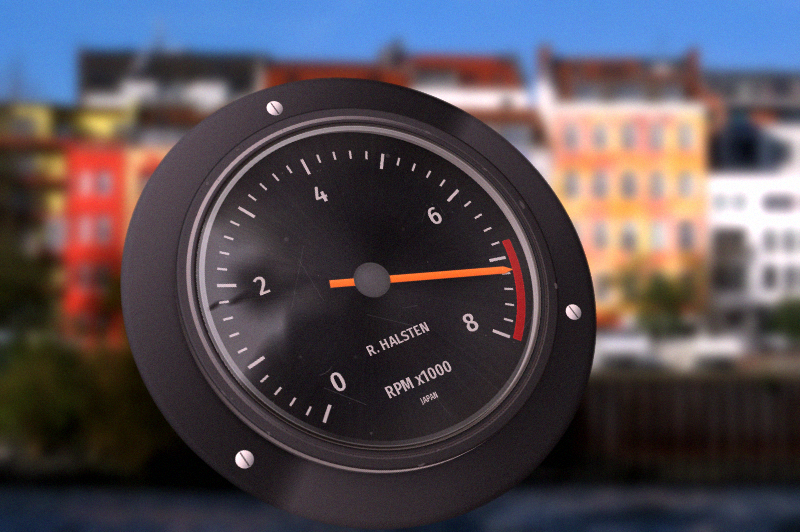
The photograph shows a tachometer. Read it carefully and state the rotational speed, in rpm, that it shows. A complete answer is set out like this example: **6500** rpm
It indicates **7200** rpm
